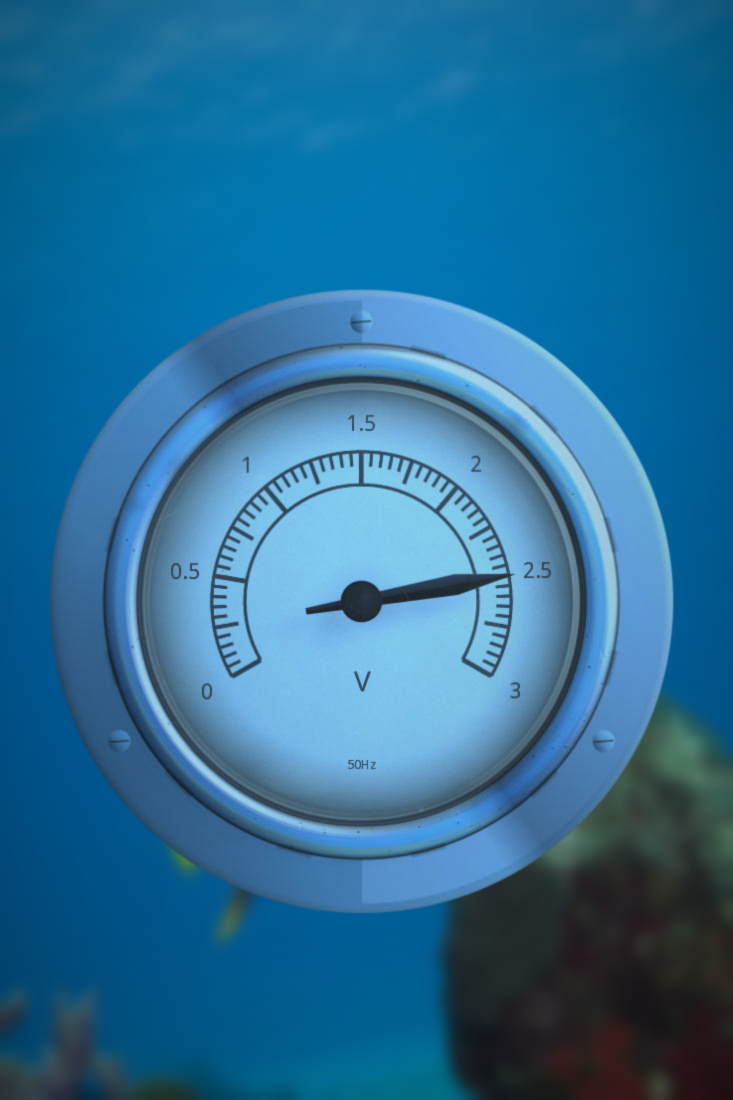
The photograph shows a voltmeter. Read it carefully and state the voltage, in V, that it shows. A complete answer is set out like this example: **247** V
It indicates **2.5** V
